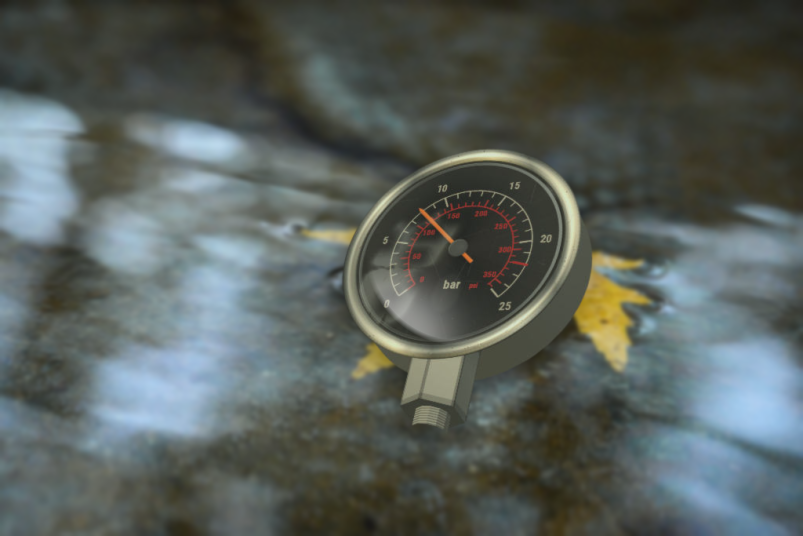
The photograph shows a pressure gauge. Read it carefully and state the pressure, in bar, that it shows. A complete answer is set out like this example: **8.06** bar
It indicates **8** bar
